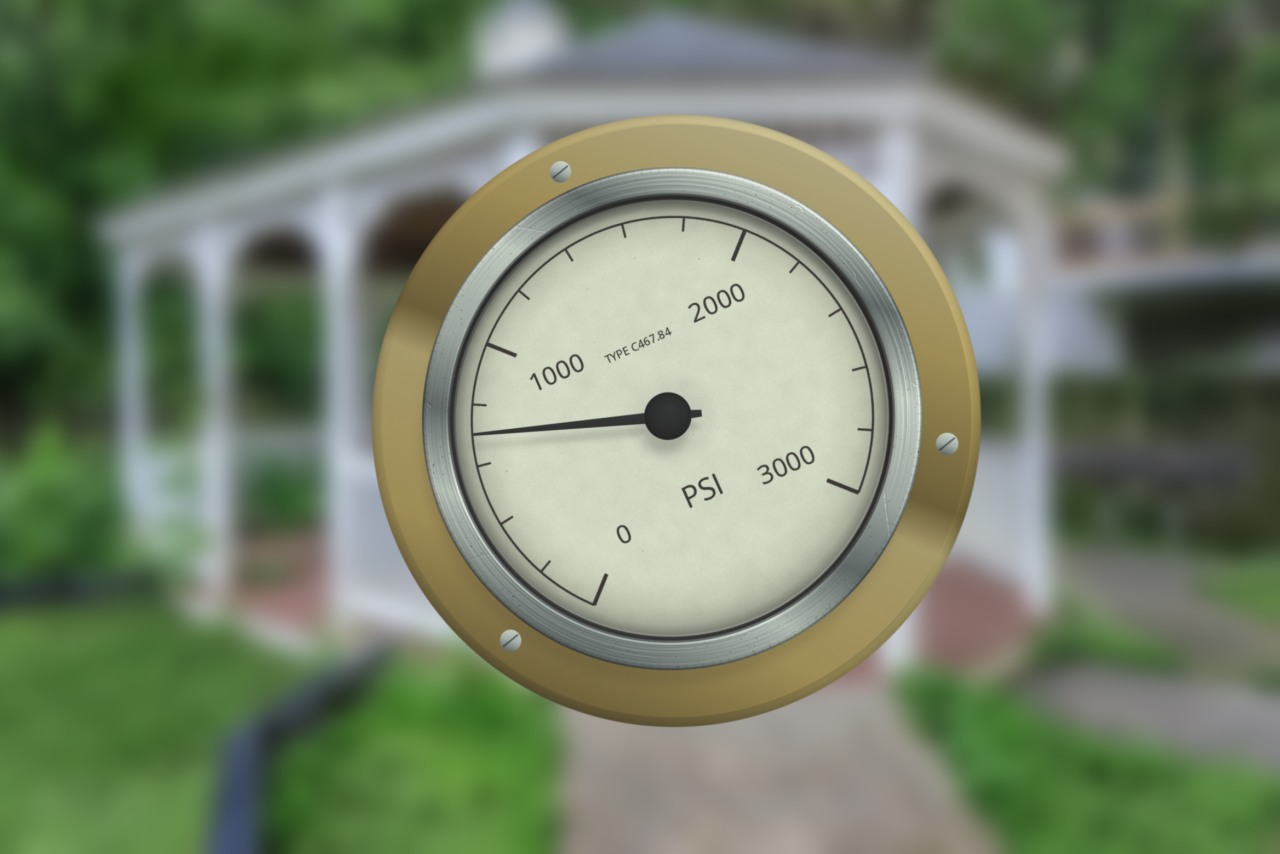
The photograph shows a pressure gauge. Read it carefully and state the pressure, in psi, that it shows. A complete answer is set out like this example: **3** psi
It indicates **700** psi
